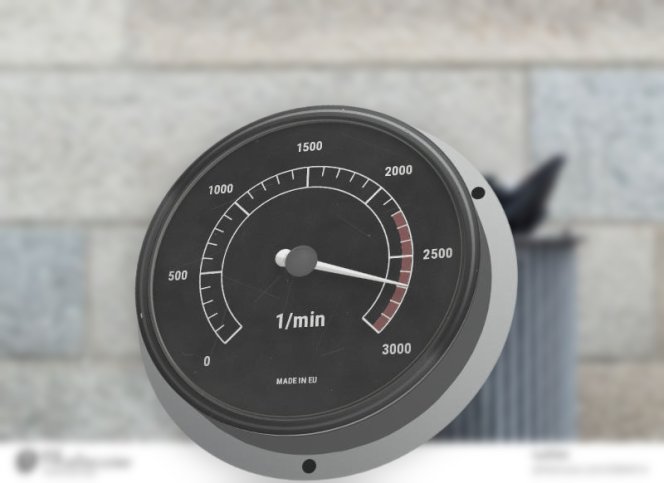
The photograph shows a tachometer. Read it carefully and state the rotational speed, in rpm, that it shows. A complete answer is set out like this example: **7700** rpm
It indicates **2700** rpm
